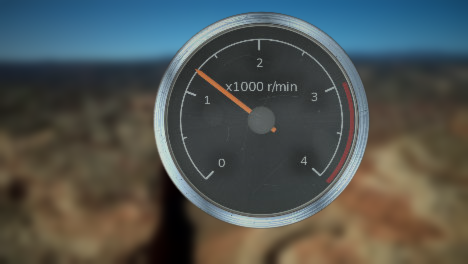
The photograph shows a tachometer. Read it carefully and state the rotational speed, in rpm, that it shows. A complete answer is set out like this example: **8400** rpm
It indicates **1250** rpm
